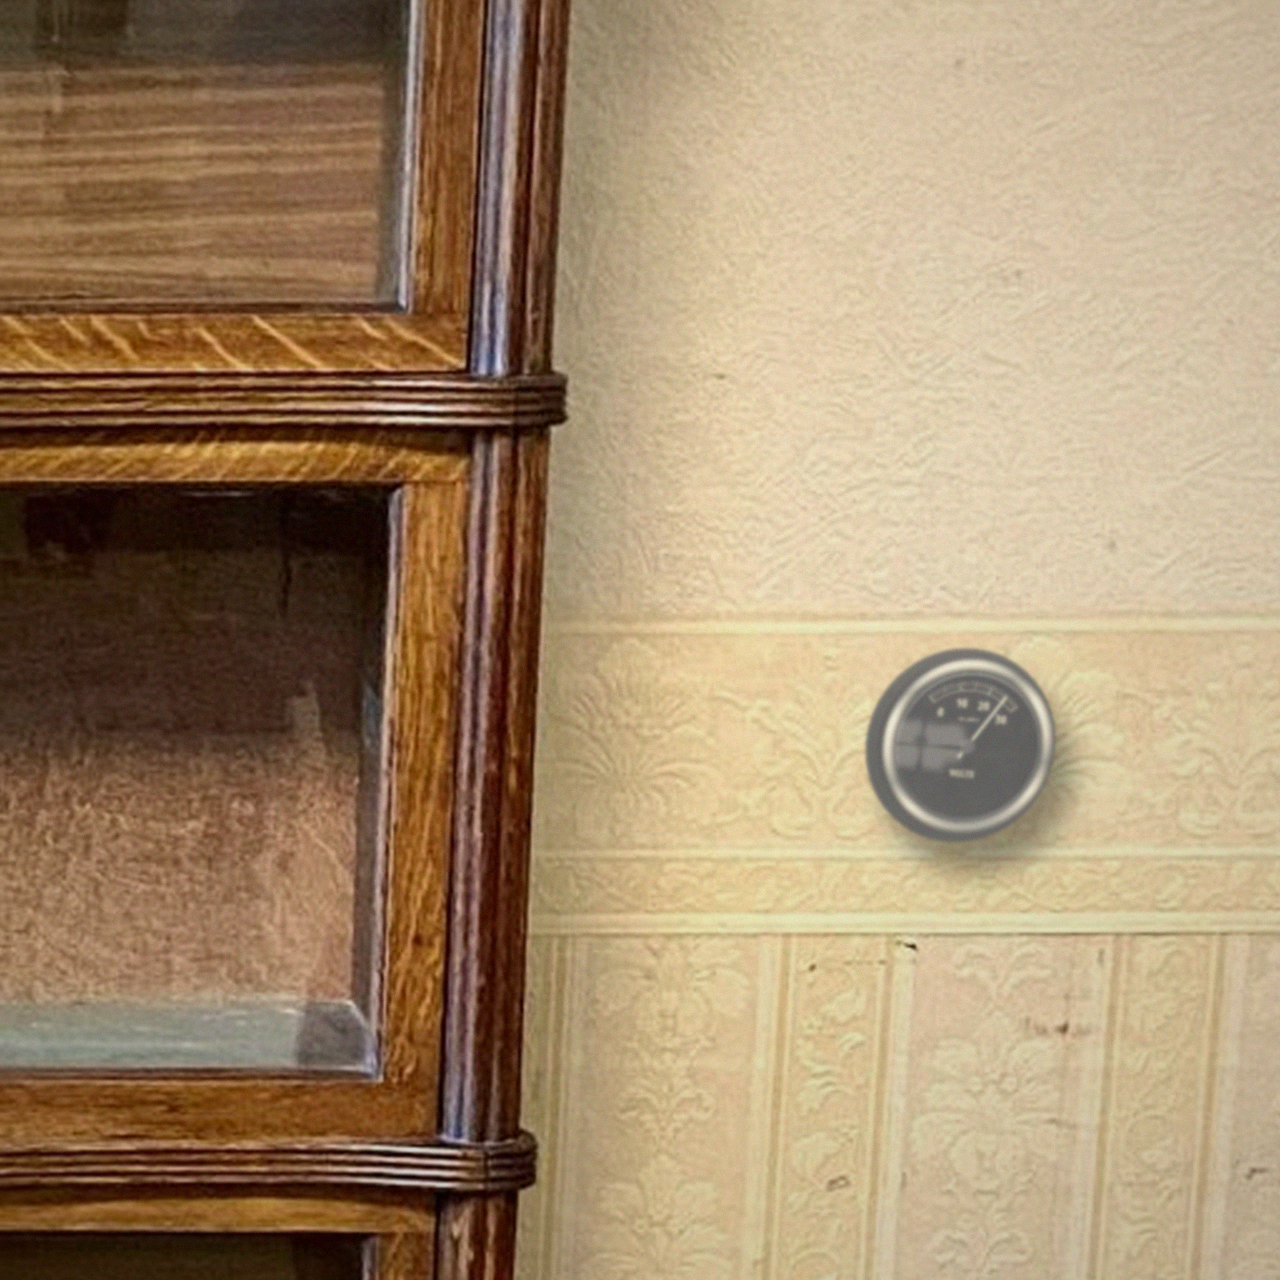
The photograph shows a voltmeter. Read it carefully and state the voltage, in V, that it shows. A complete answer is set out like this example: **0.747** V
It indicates **25** V
